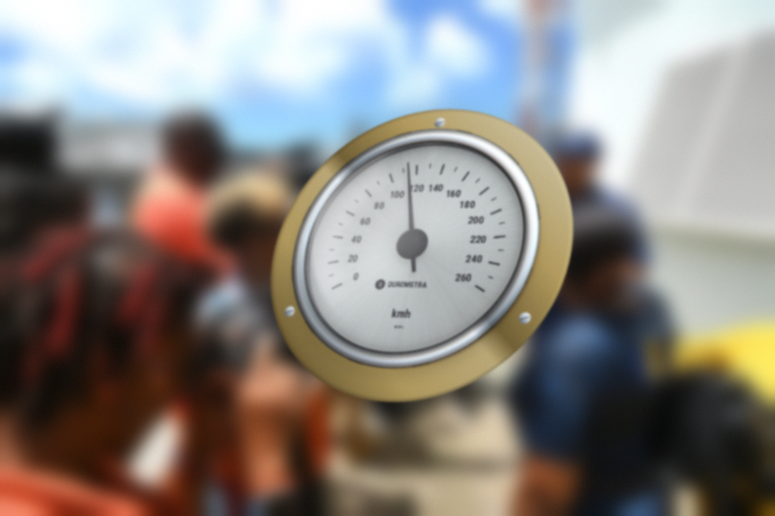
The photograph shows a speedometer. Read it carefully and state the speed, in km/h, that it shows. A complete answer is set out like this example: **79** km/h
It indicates **115** km/h
